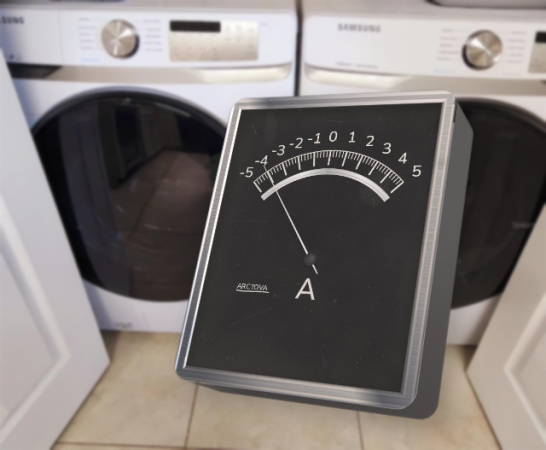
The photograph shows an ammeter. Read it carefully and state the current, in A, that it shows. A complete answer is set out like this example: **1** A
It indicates **-4** A
